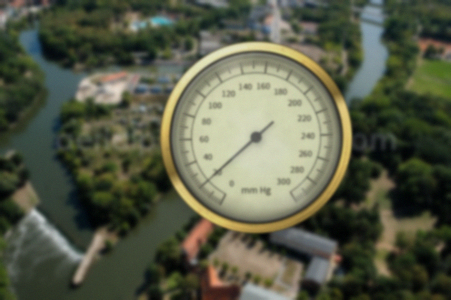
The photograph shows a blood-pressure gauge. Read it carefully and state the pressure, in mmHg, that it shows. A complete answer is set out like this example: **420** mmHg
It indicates **20** mmHg
